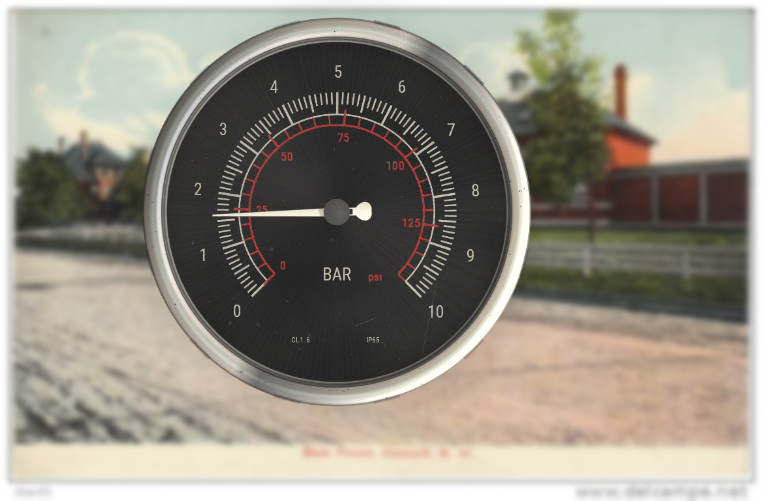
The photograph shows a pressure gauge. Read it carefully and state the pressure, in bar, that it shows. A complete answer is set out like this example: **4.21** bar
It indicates **1.6** bar
